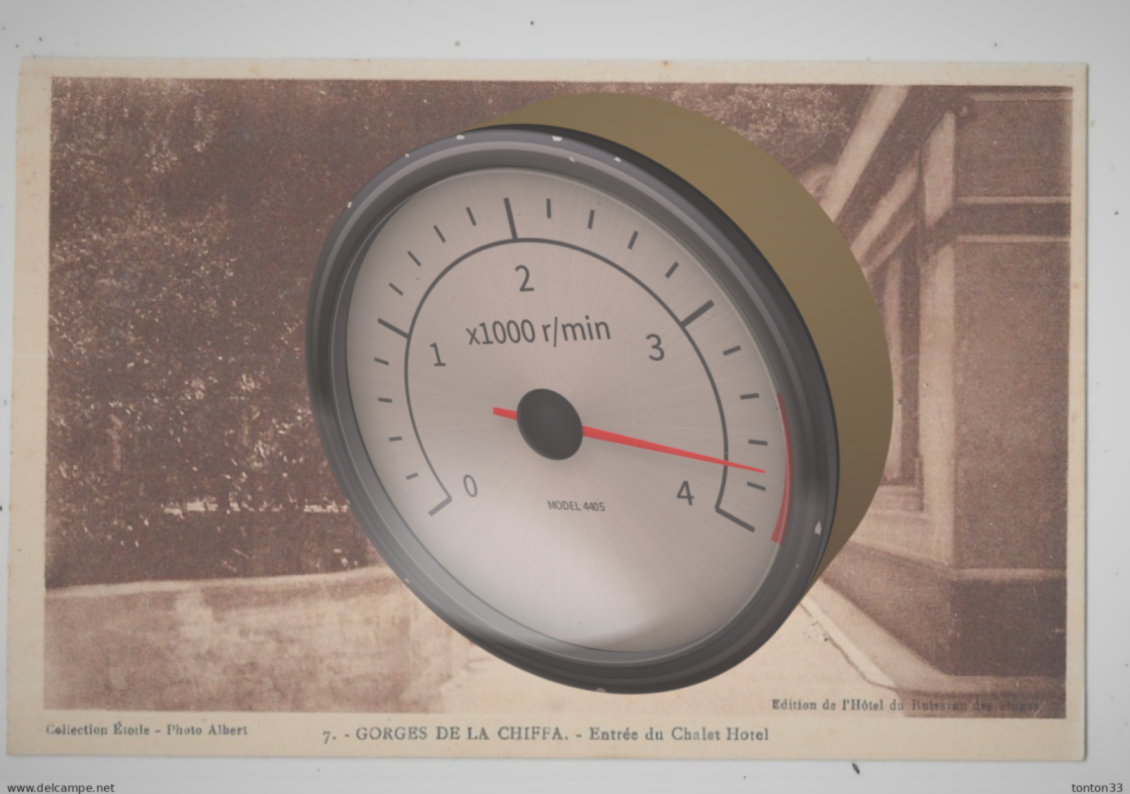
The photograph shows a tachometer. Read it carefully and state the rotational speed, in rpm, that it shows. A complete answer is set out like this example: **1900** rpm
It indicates **3700** rpm
